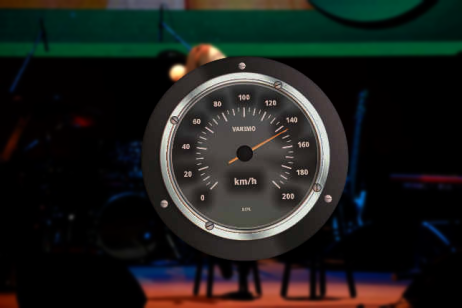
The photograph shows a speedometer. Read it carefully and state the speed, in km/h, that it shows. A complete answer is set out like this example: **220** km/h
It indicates **145** km/h
